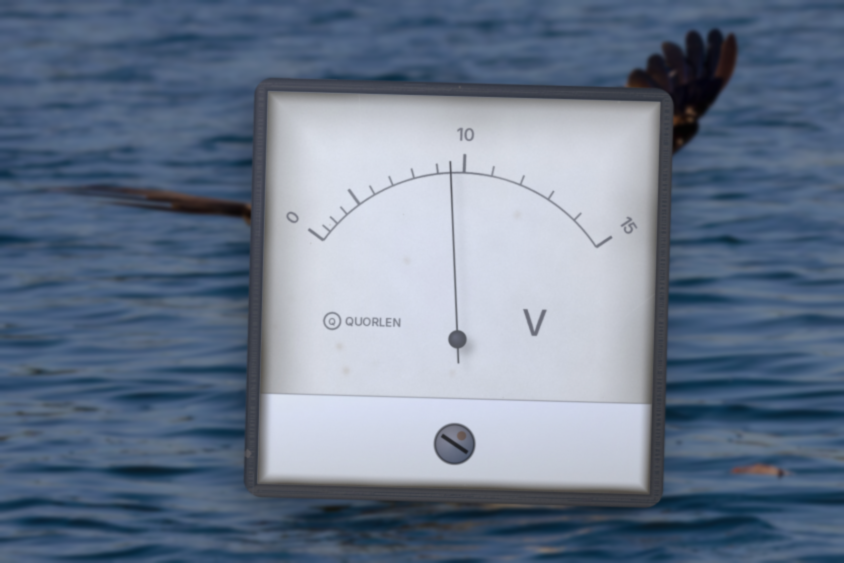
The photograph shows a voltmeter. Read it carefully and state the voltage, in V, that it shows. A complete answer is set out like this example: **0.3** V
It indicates **9.5** V
